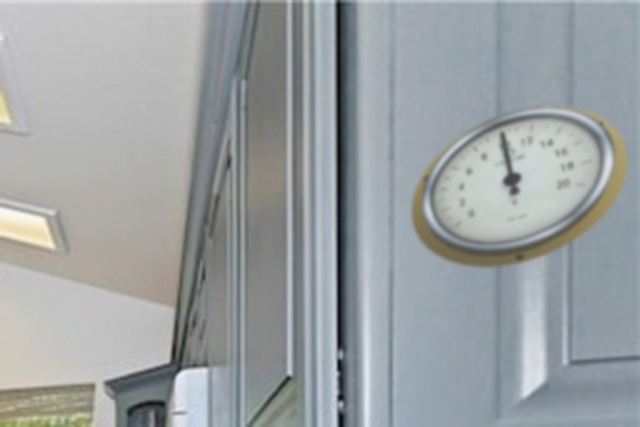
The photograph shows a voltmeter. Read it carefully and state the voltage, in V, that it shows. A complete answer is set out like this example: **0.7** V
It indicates **10** V
